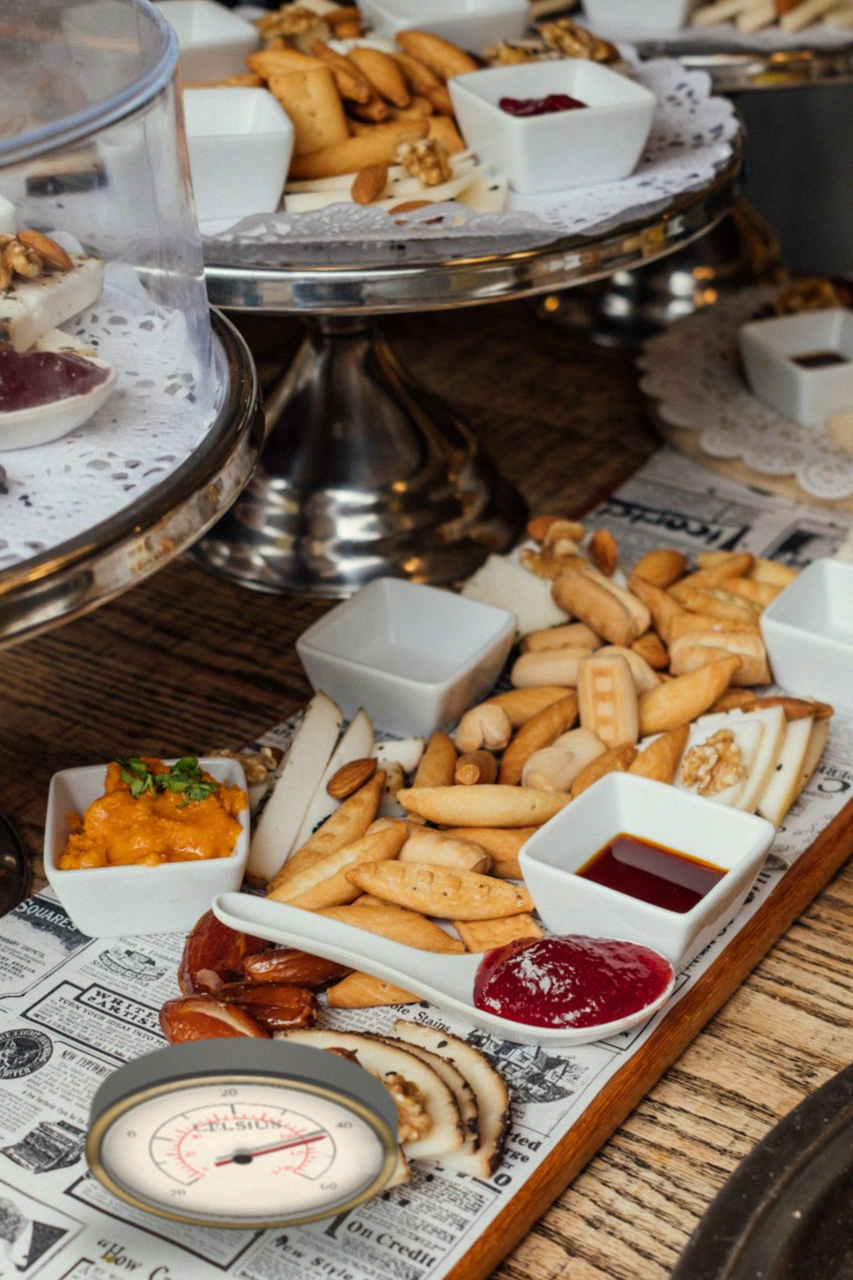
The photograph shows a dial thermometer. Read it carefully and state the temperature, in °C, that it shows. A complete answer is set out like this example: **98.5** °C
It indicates **40** °C
